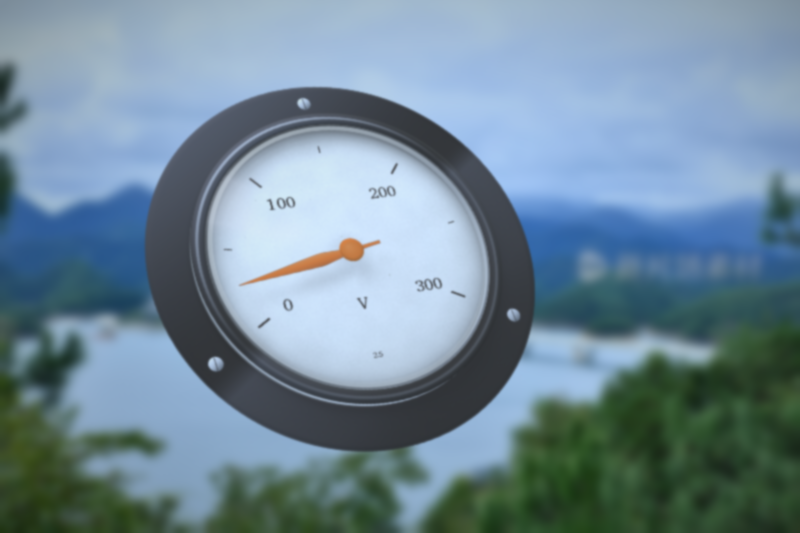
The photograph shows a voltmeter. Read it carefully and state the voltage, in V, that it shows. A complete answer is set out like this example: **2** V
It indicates **25** V
